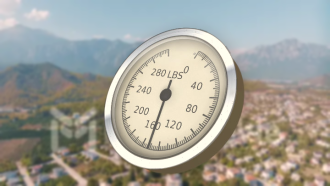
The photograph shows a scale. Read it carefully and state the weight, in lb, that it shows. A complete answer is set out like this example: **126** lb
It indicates **150** lb
